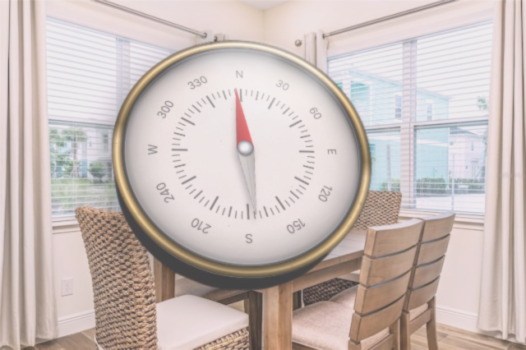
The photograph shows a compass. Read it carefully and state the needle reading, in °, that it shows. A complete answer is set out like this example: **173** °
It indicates **355** °
